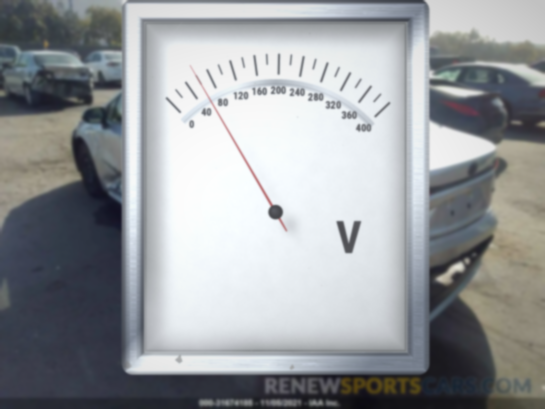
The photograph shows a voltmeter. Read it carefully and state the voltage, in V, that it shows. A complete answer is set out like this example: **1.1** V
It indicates **60** V
